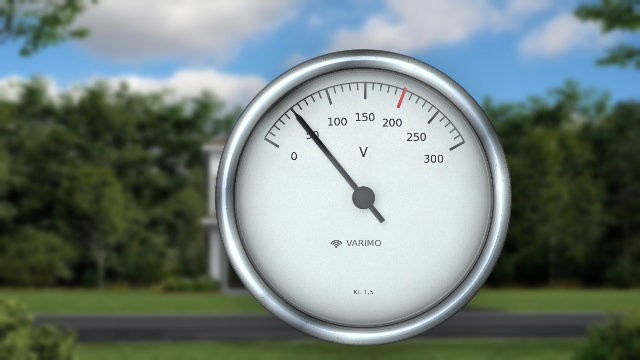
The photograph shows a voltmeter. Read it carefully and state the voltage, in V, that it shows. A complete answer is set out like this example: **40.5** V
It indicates **50** V
